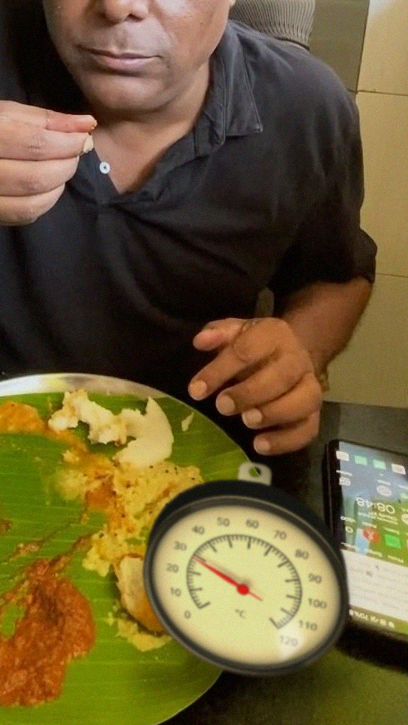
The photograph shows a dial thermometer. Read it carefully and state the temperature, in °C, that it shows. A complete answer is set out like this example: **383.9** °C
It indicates **30** °C
